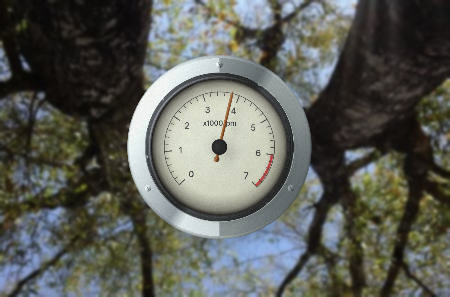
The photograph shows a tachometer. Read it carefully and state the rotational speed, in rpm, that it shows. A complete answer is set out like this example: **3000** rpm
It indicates **3800** rpm
